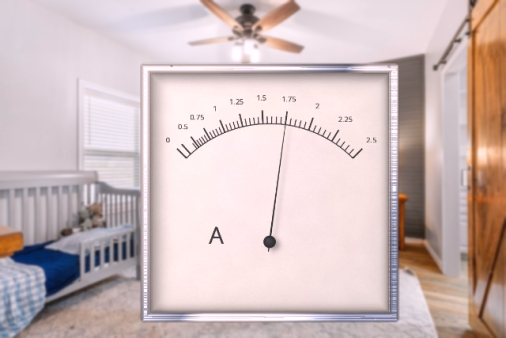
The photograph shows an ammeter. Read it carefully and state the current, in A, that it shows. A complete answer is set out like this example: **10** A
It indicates **1.75** A
